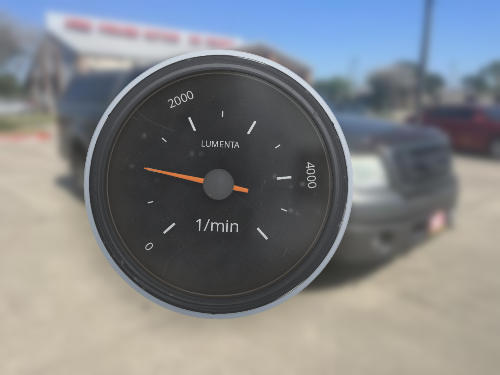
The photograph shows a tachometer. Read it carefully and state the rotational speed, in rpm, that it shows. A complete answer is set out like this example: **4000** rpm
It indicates **1000** rpm
